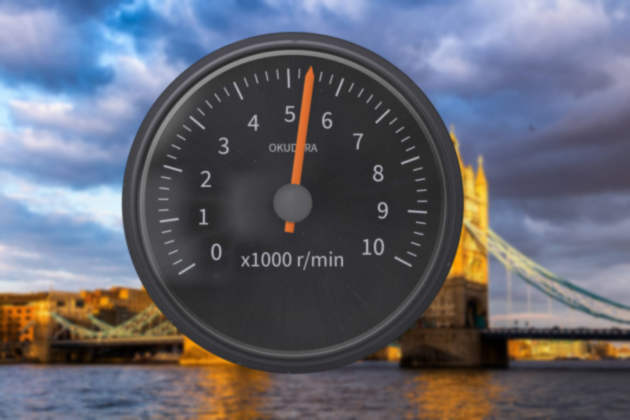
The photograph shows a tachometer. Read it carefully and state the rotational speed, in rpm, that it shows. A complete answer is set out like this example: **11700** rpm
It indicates **5400** rpm
